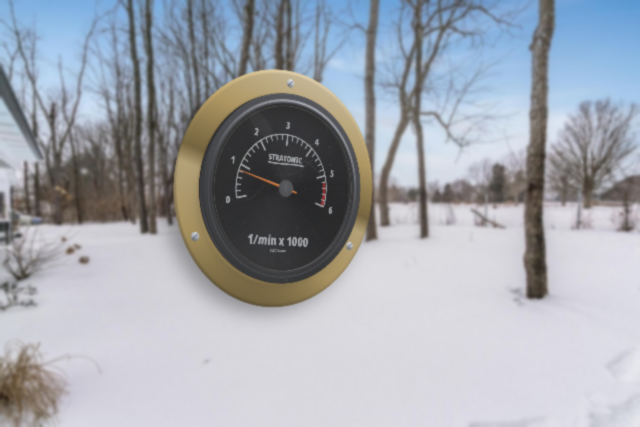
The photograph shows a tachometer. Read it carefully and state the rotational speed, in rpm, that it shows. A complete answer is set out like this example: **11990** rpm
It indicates **800** rpm
